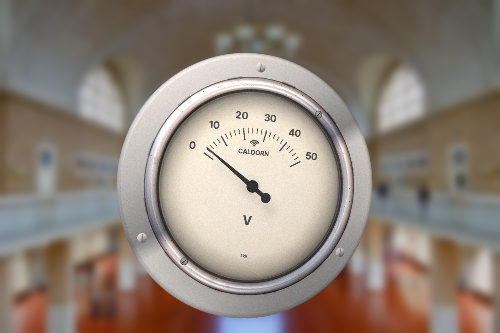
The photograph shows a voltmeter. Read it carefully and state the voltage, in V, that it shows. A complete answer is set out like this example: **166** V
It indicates **2** V
